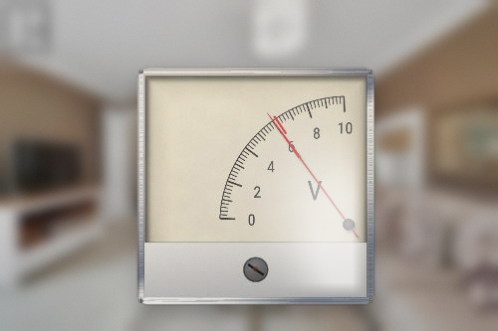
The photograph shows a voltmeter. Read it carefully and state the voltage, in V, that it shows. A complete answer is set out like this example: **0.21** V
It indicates **6** V
